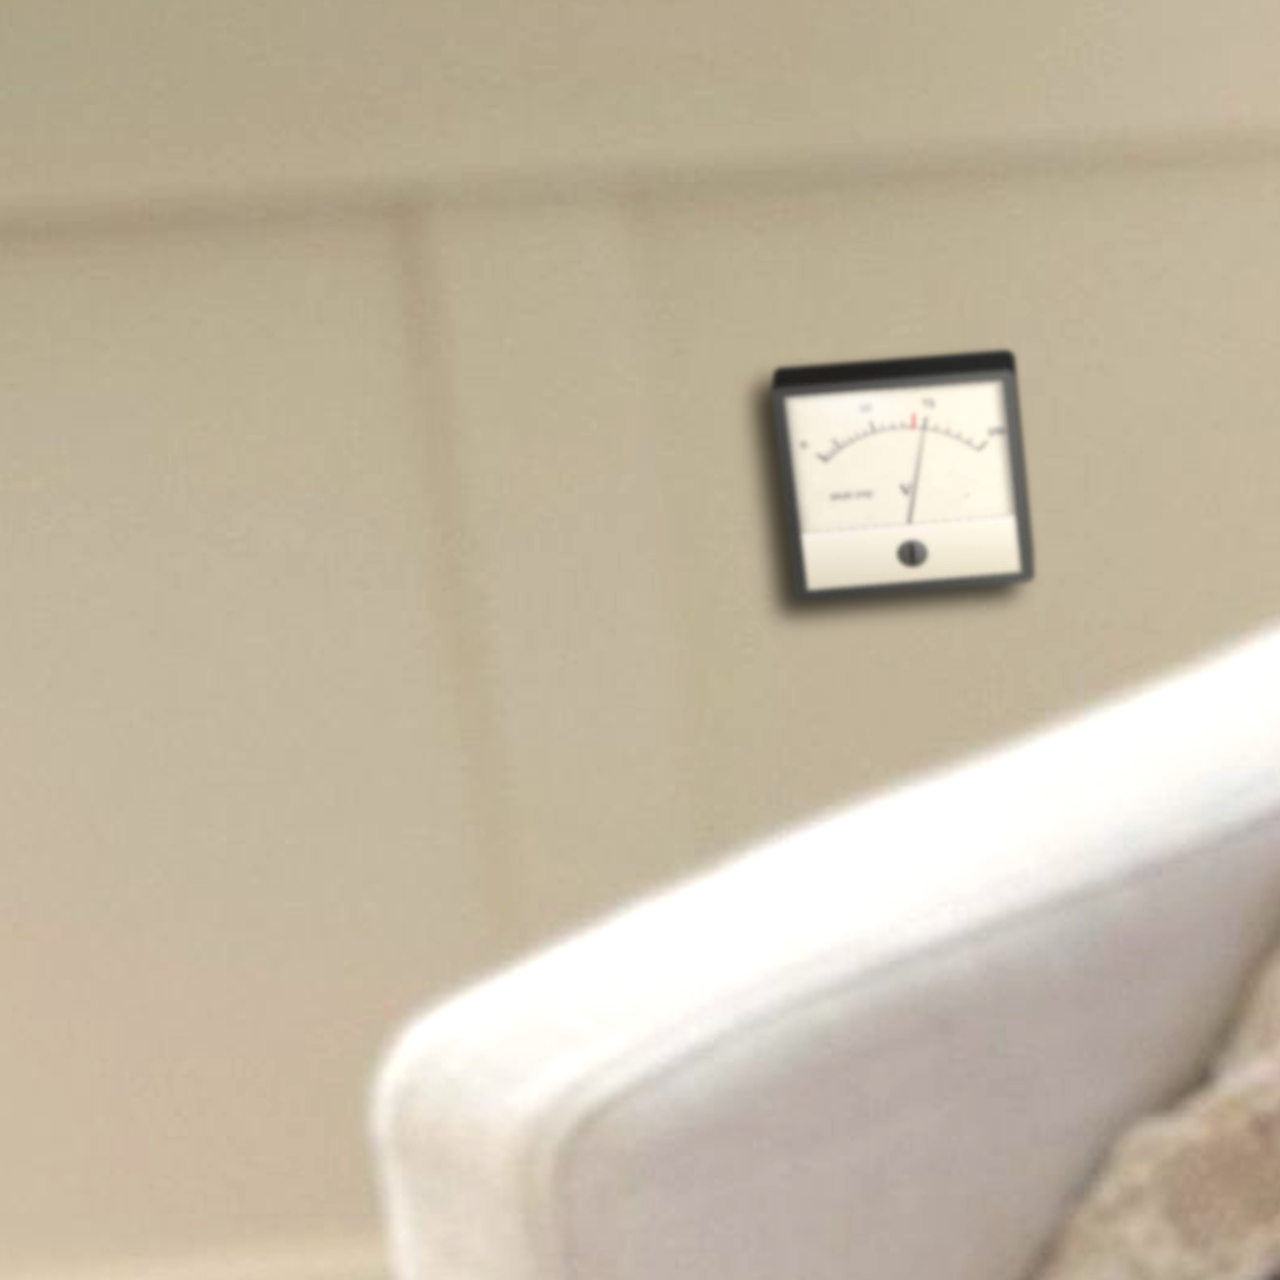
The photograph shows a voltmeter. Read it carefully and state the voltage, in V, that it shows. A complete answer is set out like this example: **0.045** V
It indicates **75** V
